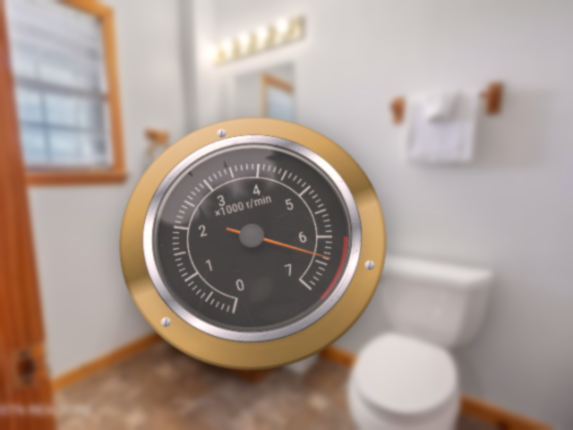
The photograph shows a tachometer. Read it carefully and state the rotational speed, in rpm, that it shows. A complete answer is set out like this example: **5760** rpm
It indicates **6400** rpm
